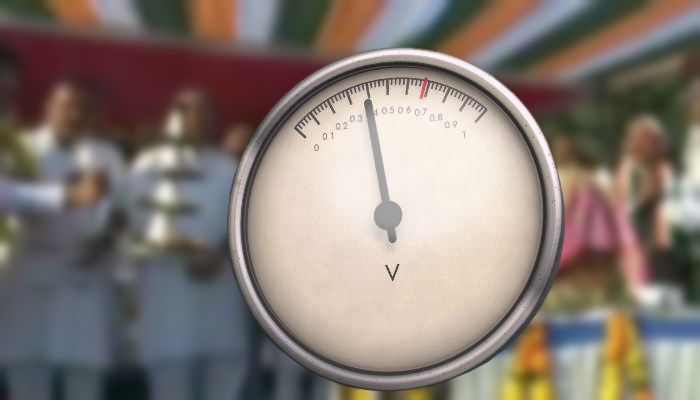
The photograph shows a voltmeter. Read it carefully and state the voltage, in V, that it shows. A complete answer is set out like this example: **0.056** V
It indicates **0.4** V
